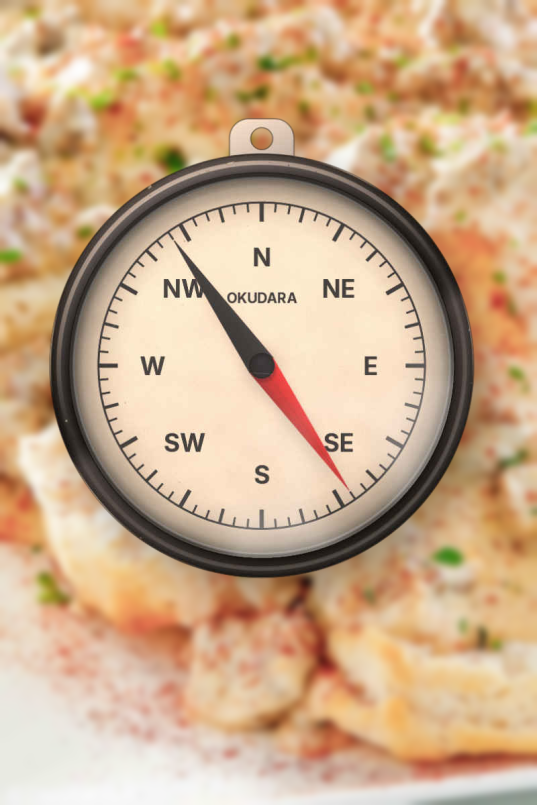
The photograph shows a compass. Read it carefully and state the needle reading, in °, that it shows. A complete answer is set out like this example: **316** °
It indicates **145** °
